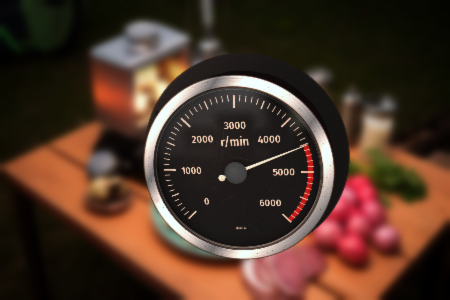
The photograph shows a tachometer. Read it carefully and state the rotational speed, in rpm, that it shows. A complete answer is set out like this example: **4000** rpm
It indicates **4500** rpm
